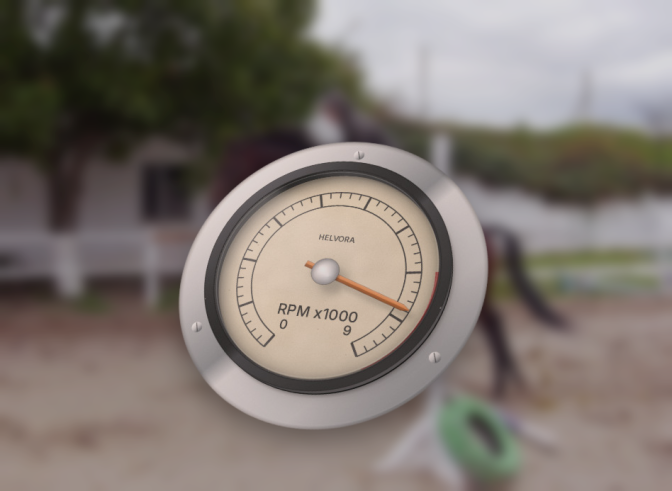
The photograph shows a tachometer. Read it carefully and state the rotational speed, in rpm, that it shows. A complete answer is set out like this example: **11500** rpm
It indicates **7800** rpm
